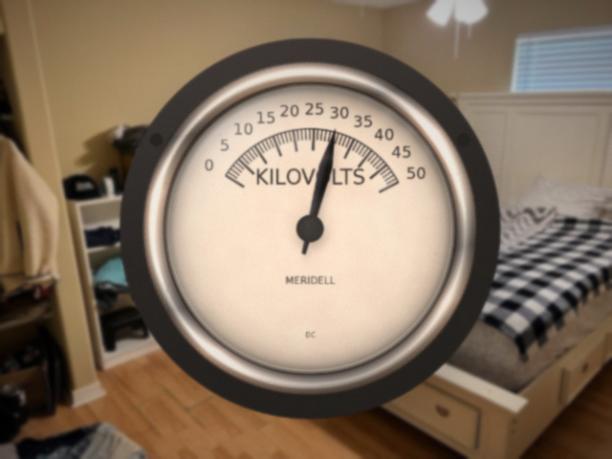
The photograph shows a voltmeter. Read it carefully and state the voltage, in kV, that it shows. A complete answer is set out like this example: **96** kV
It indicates **30** kV
